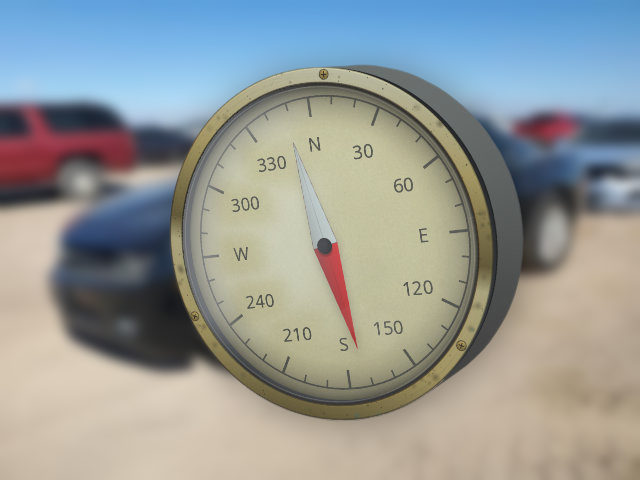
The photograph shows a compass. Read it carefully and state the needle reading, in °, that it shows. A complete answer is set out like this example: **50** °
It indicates **170** °
